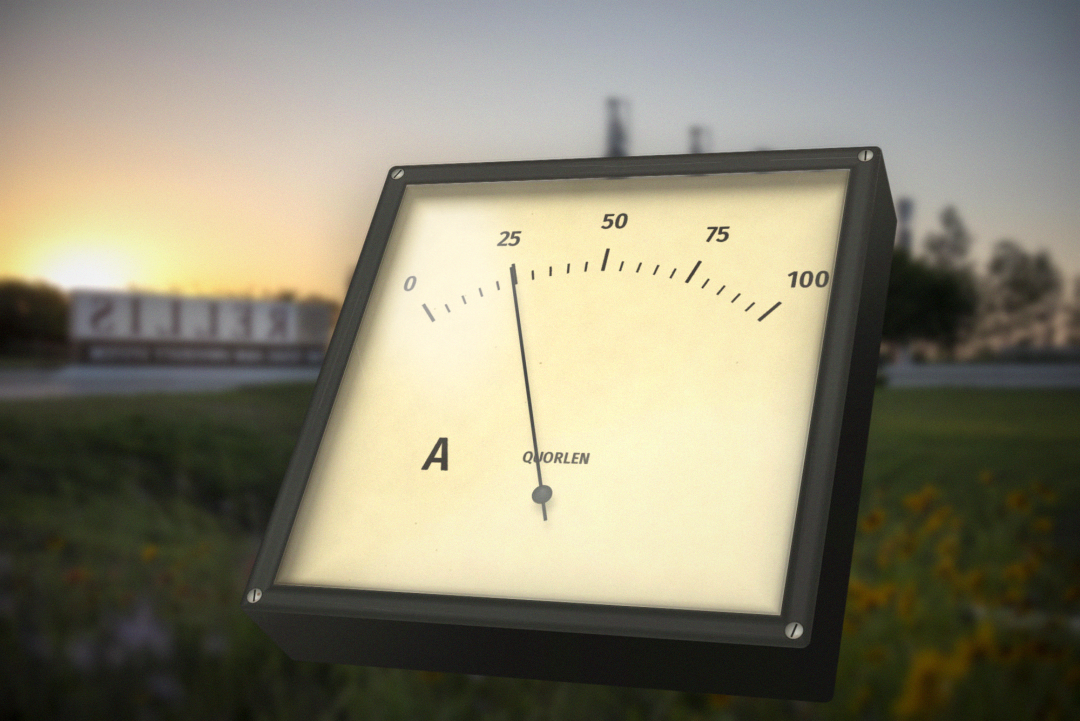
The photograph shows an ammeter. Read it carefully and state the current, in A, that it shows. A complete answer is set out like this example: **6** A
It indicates **25** A
